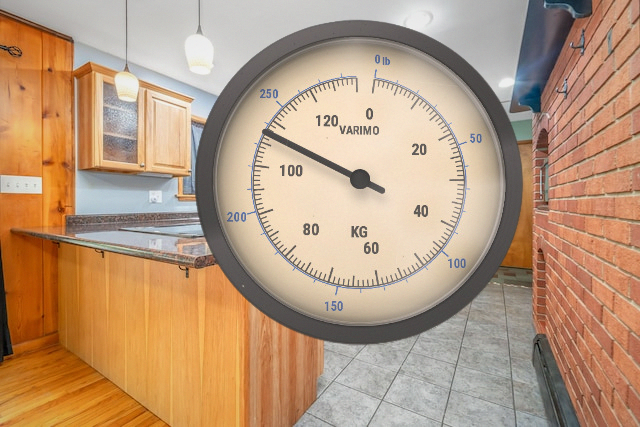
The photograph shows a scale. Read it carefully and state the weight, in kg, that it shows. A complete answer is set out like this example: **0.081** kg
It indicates **107** kg
